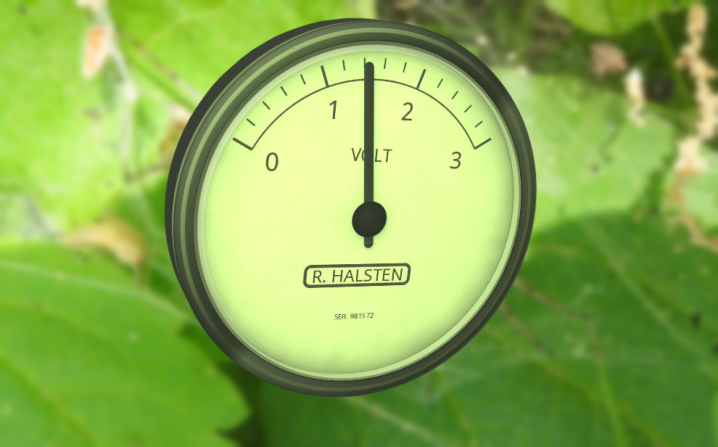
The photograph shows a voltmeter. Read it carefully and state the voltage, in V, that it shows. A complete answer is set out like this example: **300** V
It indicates **1.4** V
